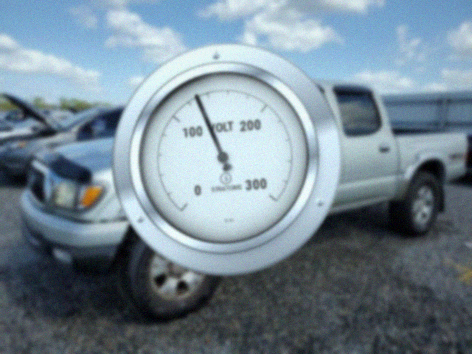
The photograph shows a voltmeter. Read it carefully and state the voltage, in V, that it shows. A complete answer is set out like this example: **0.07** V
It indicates **130** V
